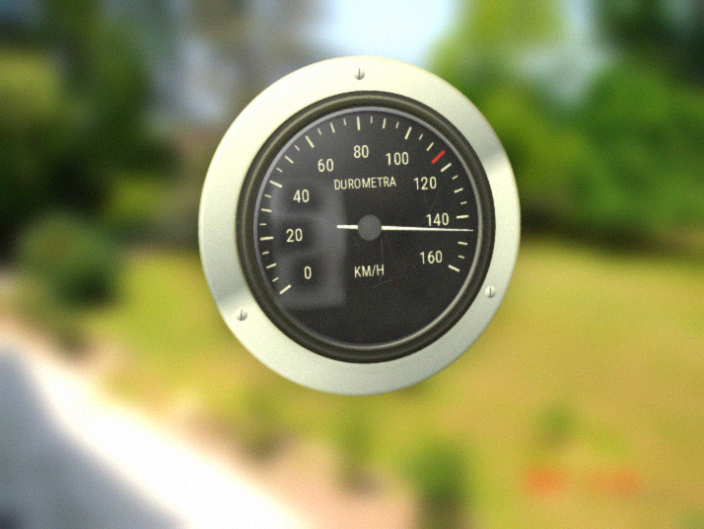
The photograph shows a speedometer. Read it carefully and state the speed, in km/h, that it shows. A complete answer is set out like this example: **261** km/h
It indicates **145** km/h
